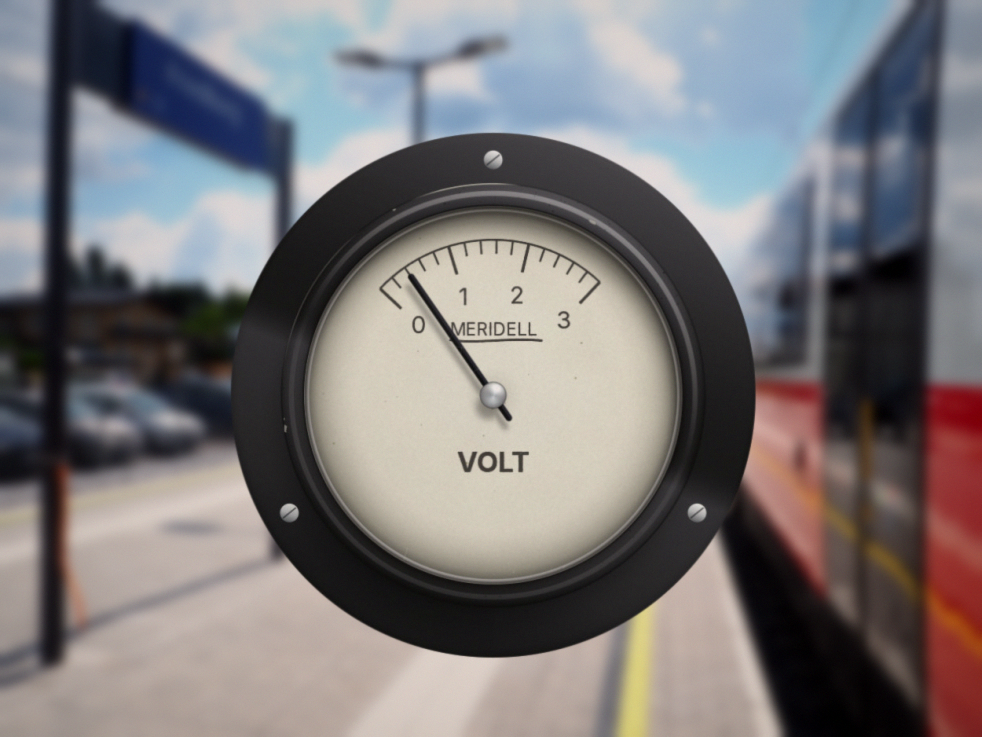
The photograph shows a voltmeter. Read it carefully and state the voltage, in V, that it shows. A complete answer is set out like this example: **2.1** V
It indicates **0.4** V
